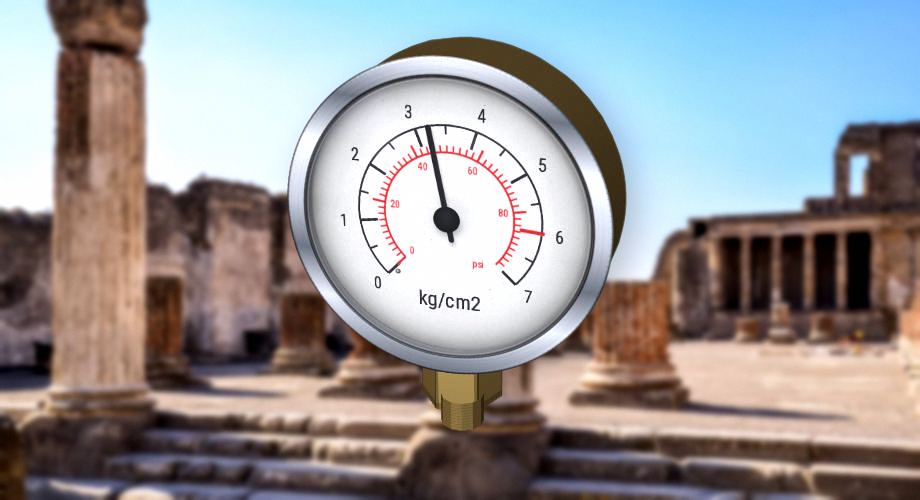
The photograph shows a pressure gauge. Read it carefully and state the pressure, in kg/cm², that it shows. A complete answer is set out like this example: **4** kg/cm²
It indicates **3.25** kg/cm²
